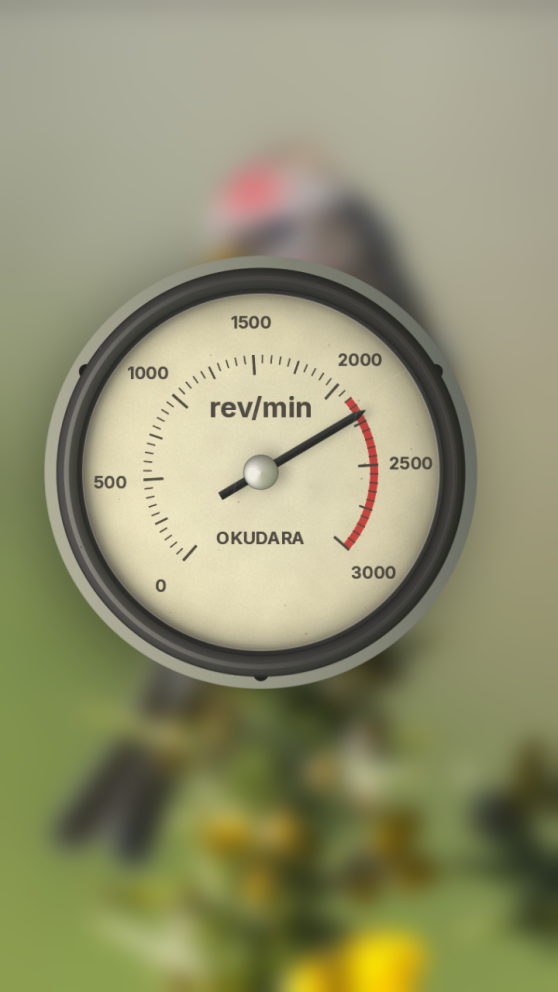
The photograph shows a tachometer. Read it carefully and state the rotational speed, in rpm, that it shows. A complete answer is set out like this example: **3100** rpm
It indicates **2200** rpm
